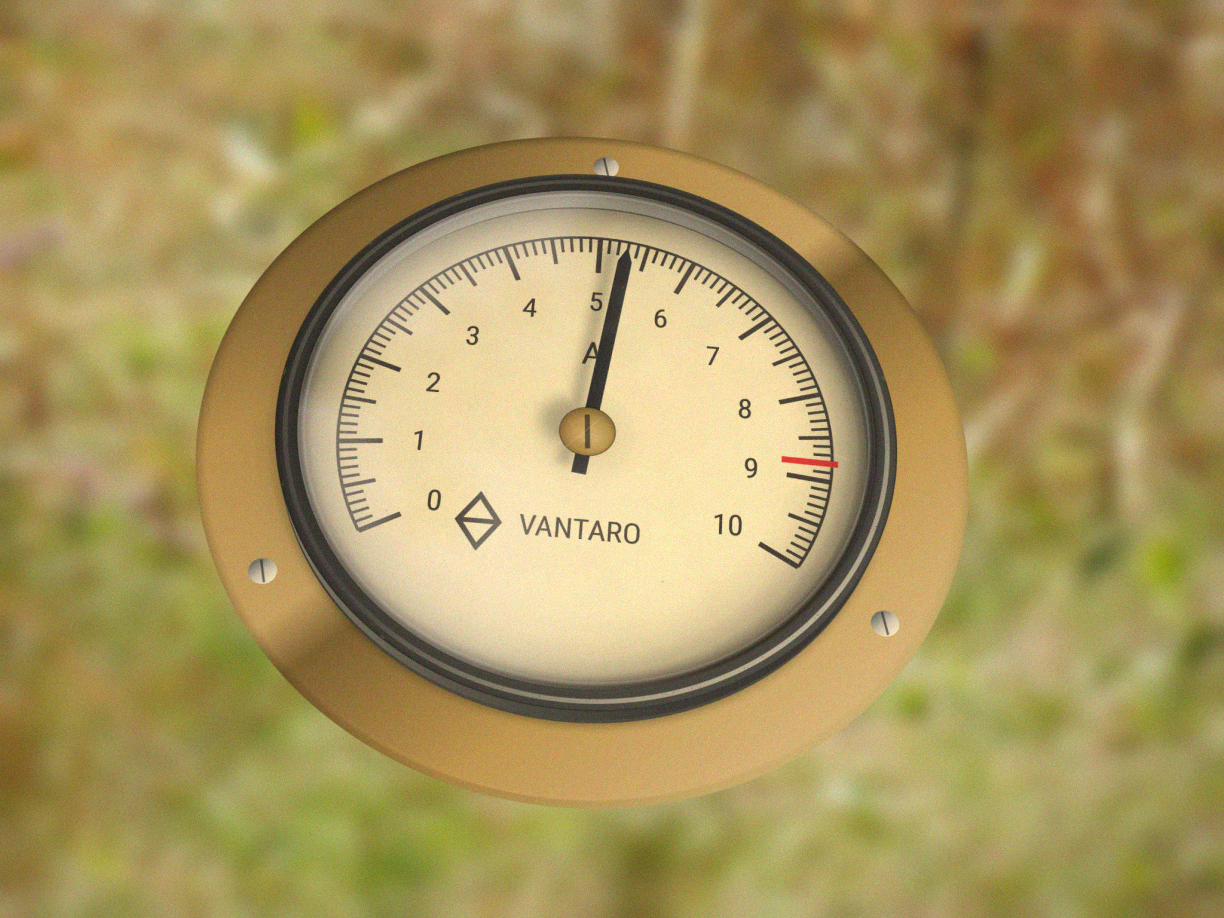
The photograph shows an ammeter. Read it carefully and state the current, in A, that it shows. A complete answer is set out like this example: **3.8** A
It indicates **5.3** A
